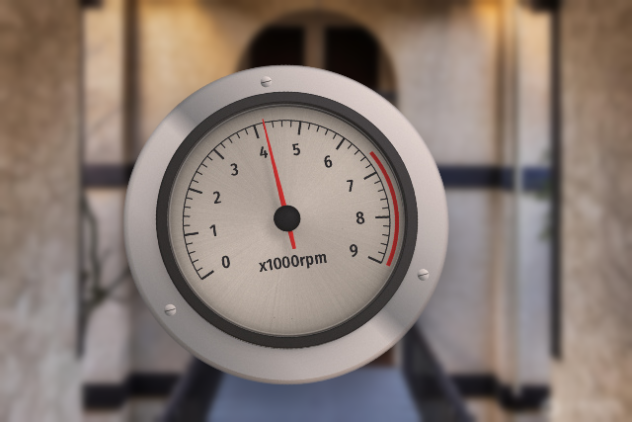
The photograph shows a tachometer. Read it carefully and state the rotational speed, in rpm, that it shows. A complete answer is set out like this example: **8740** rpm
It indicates **4200** rpm
